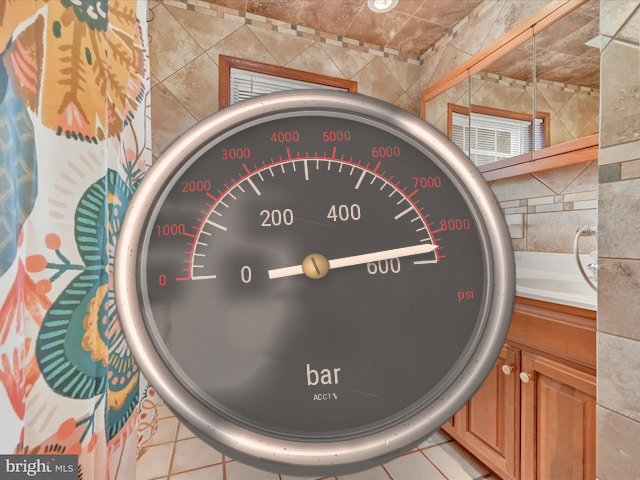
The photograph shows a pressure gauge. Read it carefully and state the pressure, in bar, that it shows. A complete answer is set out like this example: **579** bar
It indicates **580** bar
